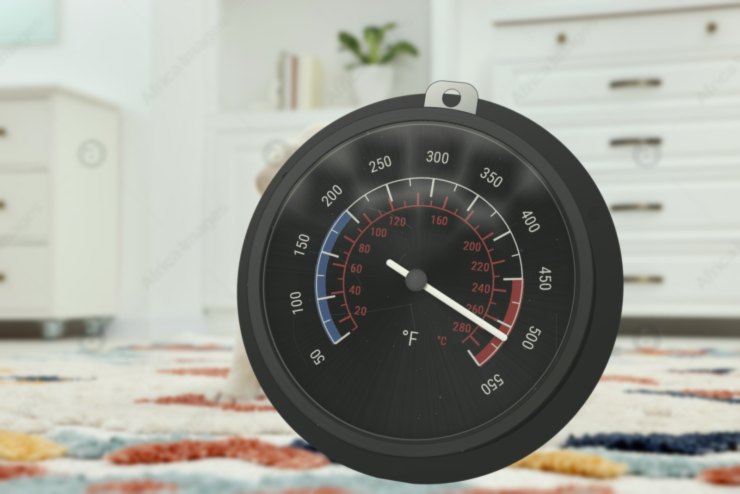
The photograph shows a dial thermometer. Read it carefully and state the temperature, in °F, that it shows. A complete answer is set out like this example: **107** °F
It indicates **512.5** °F
